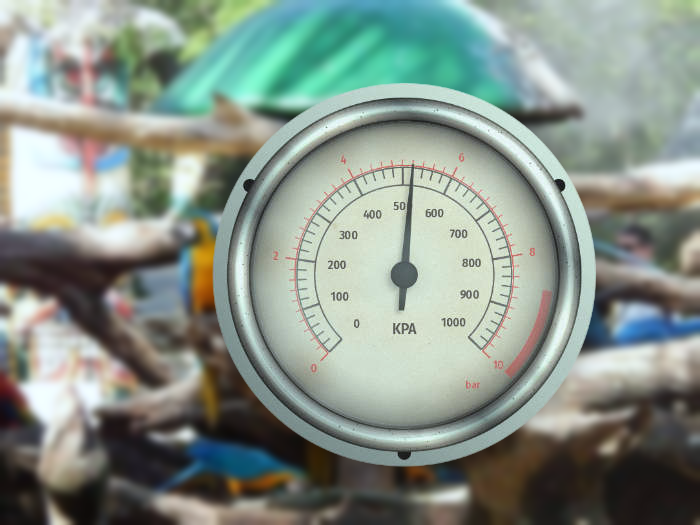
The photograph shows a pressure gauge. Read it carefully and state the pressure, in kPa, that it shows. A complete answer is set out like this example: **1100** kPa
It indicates **520** kPa
